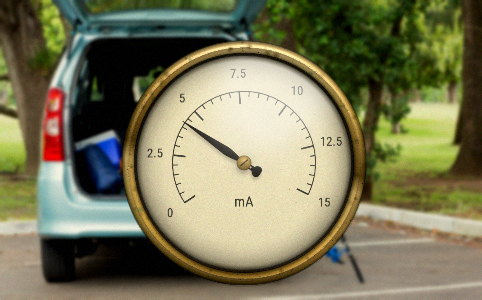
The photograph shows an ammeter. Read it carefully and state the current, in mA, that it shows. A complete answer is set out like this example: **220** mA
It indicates **4.25** mA
